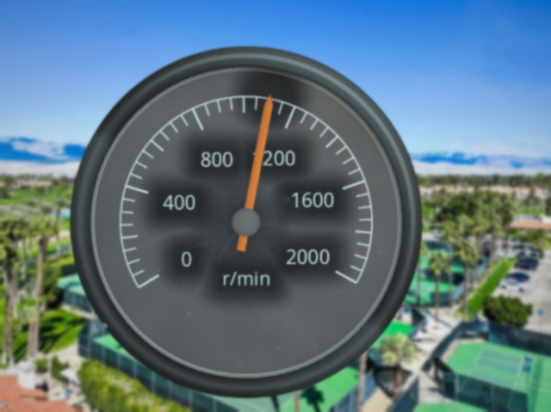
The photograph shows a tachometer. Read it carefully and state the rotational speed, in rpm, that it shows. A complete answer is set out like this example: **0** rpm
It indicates **1100** rpm
